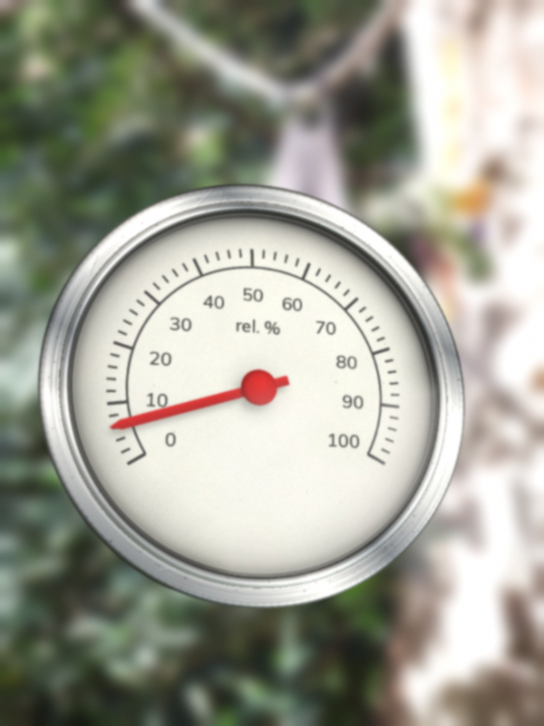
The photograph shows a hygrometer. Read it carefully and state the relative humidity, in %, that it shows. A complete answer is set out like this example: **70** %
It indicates **6** %
